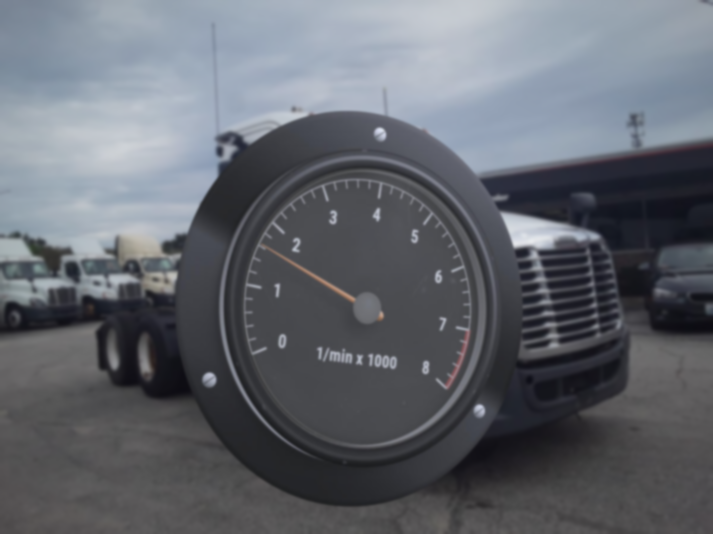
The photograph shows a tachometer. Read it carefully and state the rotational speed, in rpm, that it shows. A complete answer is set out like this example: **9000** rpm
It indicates **1600** rpm
